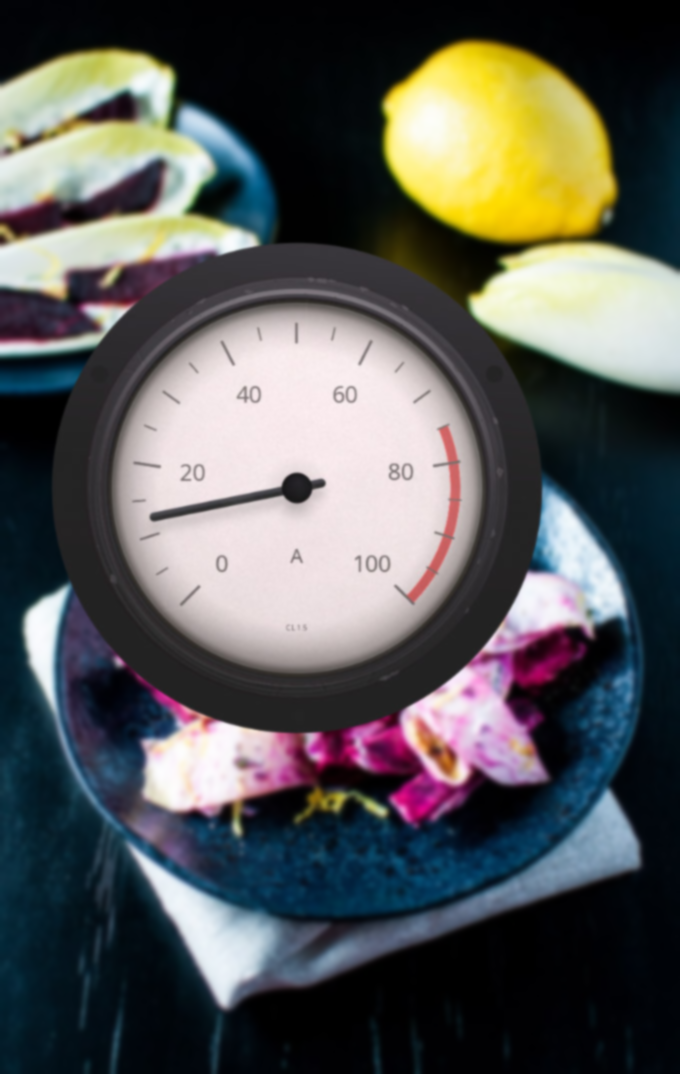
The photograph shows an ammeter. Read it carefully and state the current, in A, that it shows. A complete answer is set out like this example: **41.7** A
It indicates **12.5** A
